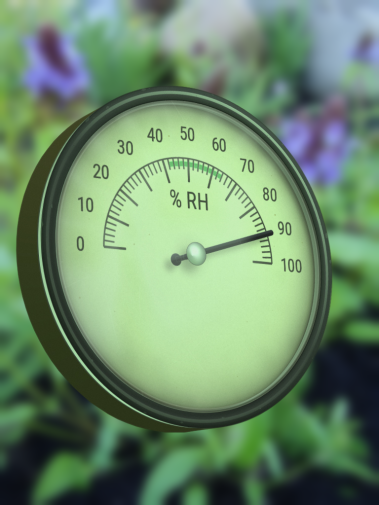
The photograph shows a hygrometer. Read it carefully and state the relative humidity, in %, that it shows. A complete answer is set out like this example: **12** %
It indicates **90** %
